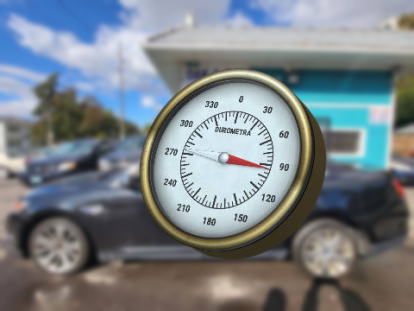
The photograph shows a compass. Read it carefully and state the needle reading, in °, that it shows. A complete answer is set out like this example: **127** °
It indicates **95** °
